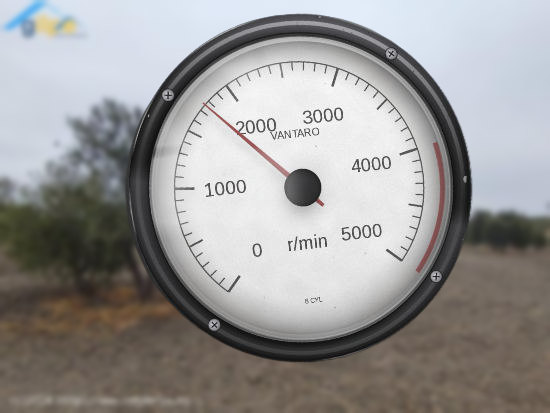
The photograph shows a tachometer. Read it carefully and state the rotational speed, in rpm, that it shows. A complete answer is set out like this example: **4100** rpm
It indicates **1750** rpm
